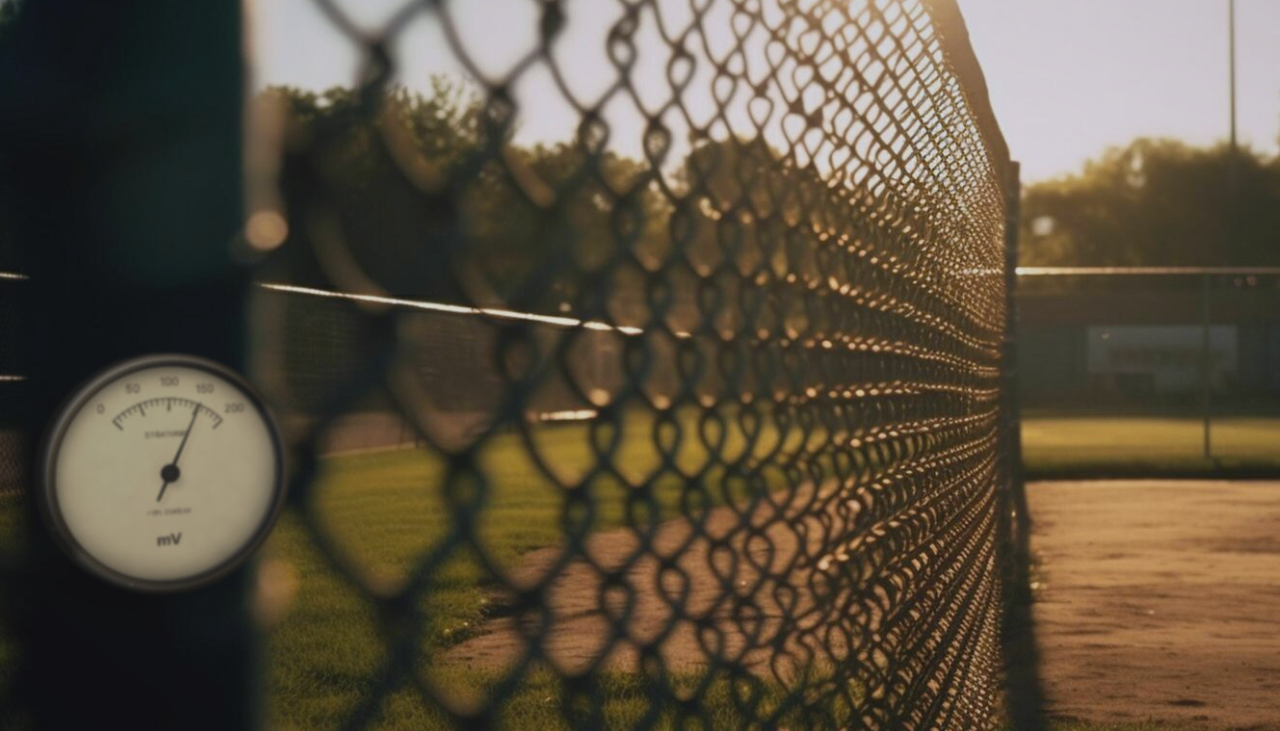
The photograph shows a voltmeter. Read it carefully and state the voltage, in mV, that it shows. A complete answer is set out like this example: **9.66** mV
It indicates **150** mV
